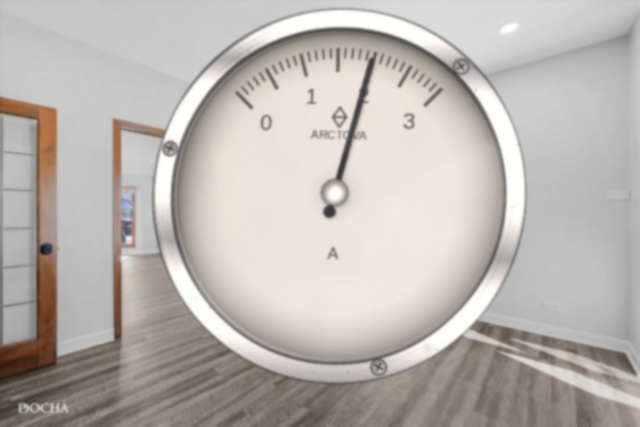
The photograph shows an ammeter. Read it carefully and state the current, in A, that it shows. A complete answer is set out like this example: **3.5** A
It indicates **2** A
